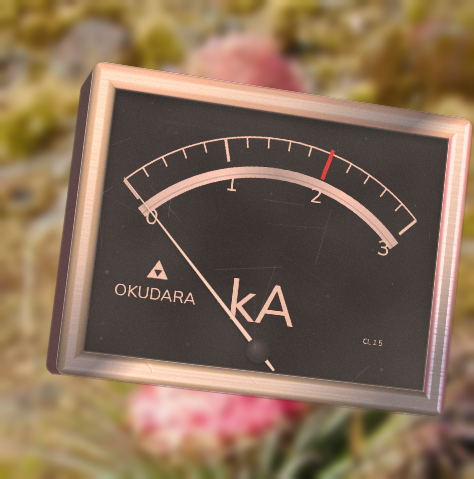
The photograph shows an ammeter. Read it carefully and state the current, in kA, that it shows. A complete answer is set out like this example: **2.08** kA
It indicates **0** kA
